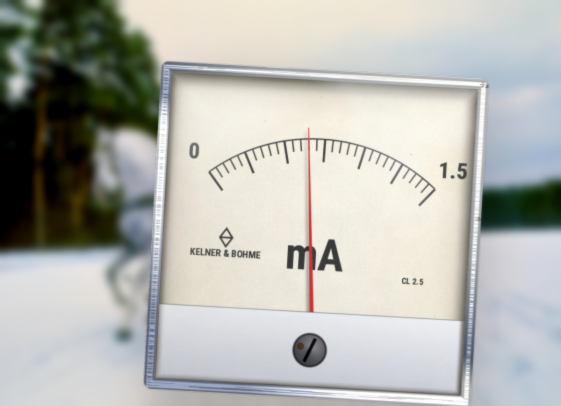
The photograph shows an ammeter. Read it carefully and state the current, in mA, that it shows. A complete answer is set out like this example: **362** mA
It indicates **0.65** mA
